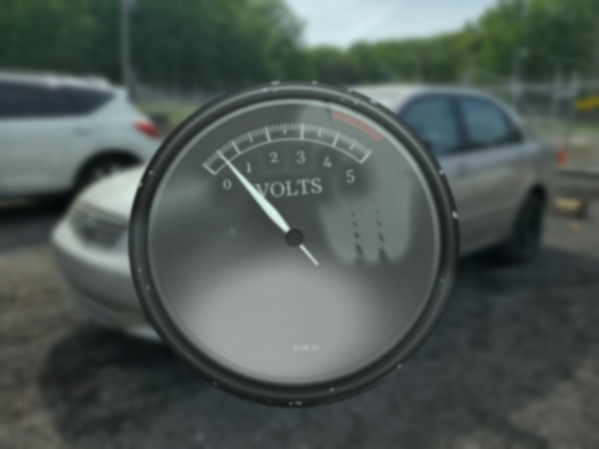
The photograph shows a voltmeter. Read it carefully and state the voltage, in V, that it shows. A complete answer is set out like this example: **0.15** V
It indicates **0.5** V
